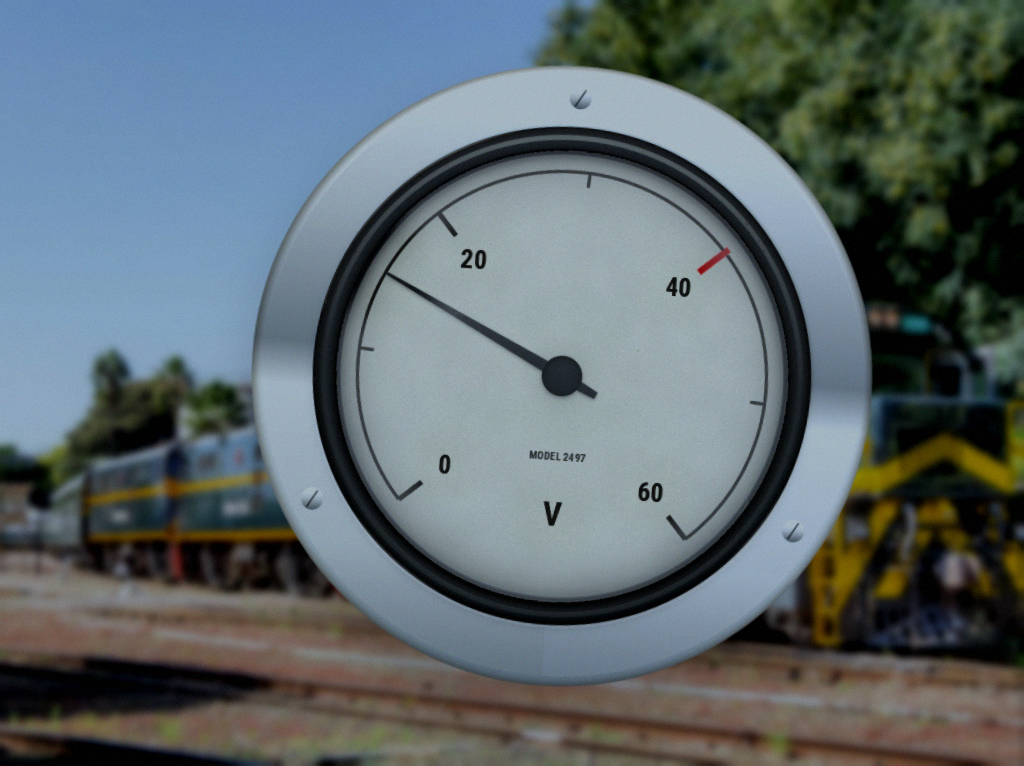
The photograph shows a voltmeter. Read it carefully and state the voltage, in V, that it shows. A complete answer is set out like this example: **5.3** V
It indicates **15** V
